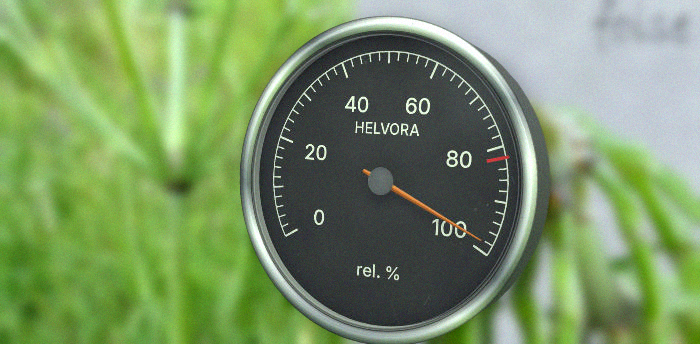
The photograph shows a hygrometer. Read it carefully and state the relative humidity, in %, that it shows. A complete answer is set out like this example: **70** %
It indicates **98** %
